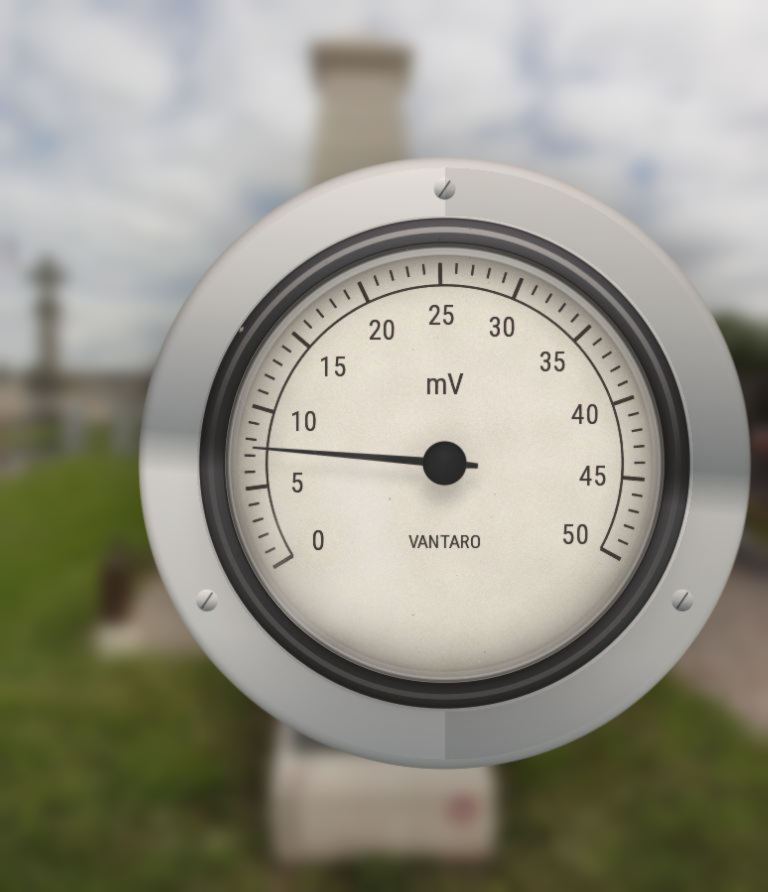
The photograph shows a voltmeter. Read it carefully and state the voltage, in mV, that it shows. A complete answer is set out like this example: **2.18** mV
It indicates **7.5** mV
